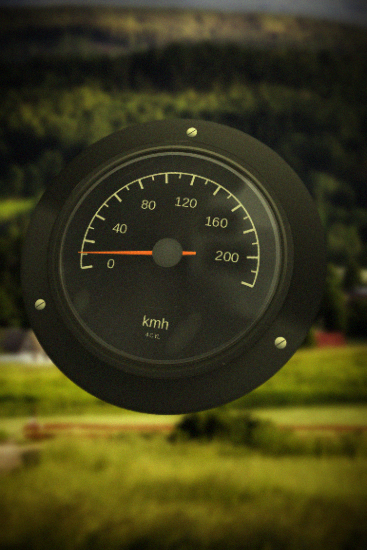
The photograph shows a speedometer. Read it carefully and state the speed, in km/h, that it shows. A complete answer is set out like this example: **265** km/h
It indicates **10** km/h
